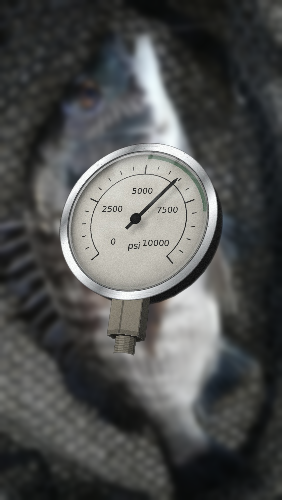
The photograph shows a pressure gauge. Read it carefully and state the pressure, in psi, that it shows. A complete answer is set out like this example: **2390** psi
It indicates **6500** psi
